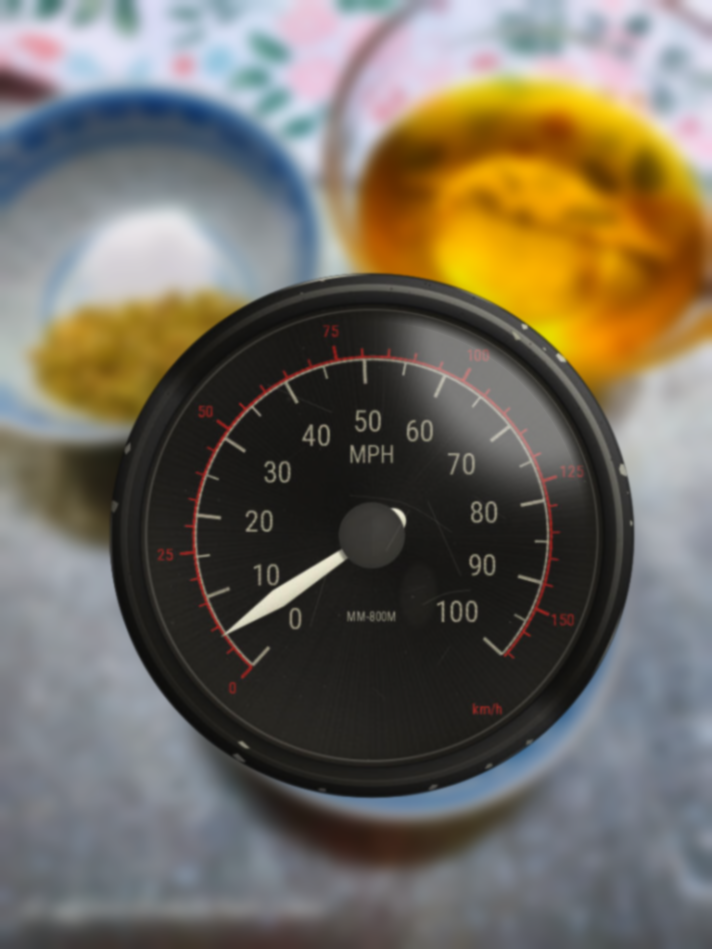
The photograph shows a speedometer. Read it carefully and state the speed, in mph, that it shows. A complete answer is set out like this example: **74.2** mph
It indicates **5** mph
